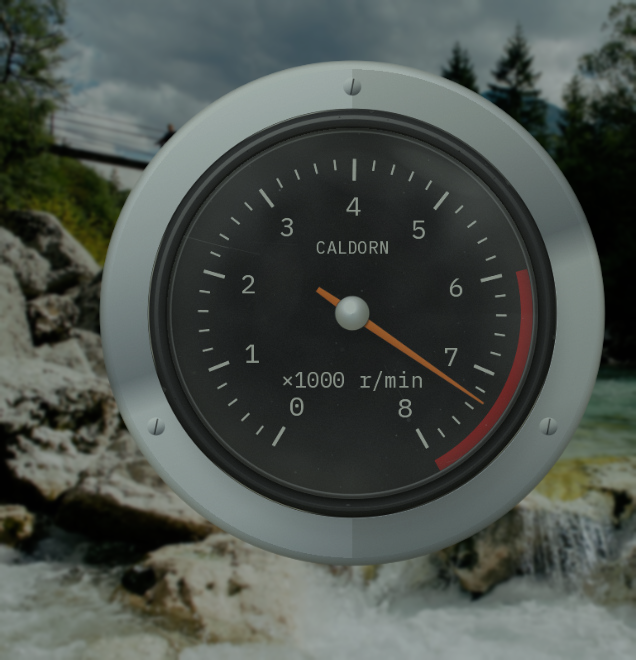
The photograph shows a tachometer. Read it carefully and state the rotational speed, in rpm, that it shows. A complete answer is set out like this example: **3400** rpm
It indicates **7300** rpm
